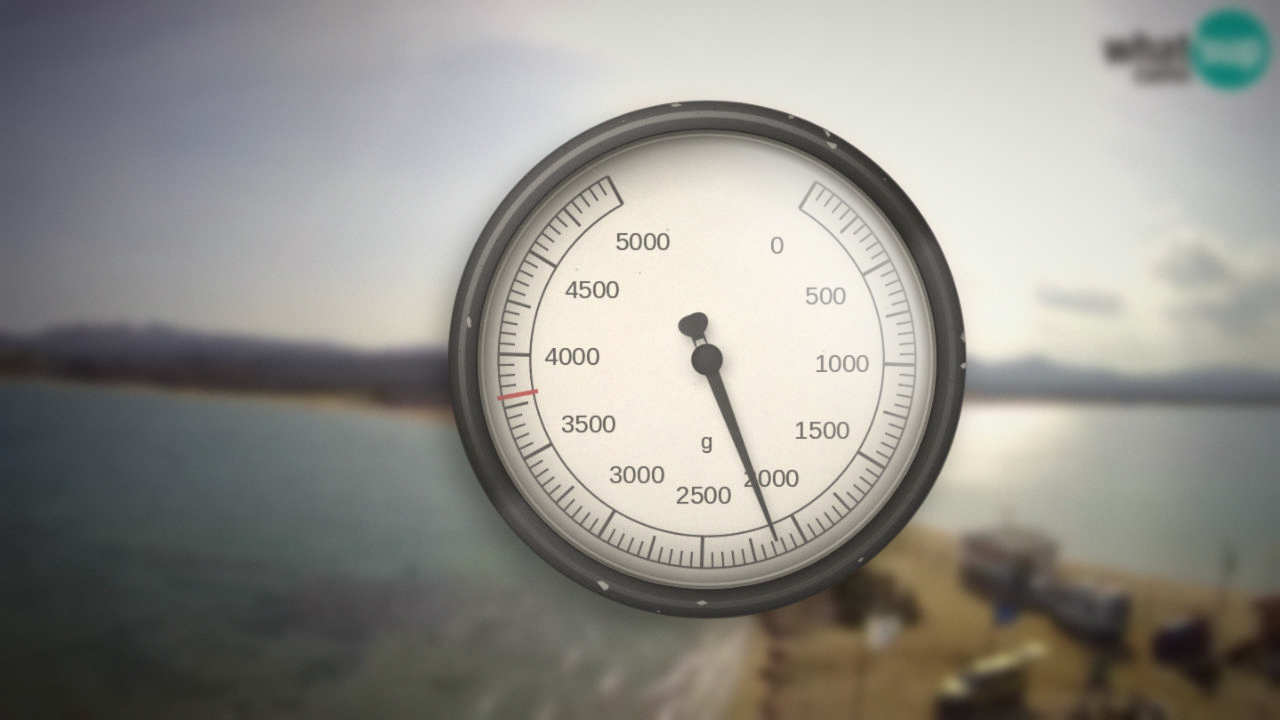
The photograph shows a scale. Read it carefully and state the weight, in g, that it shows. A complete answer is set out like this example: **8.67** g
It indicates **2125** g
